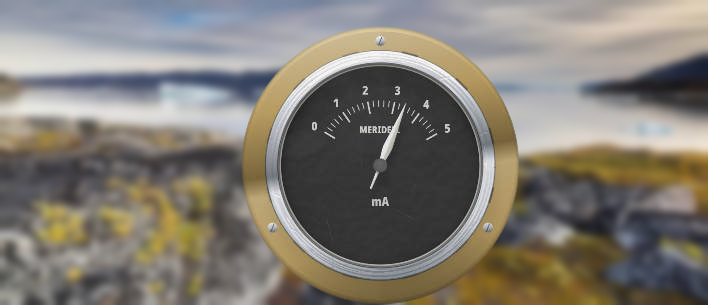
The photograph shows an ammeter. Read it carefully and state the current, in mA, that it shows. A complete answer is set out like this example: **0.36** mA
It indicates **3.4** mA
